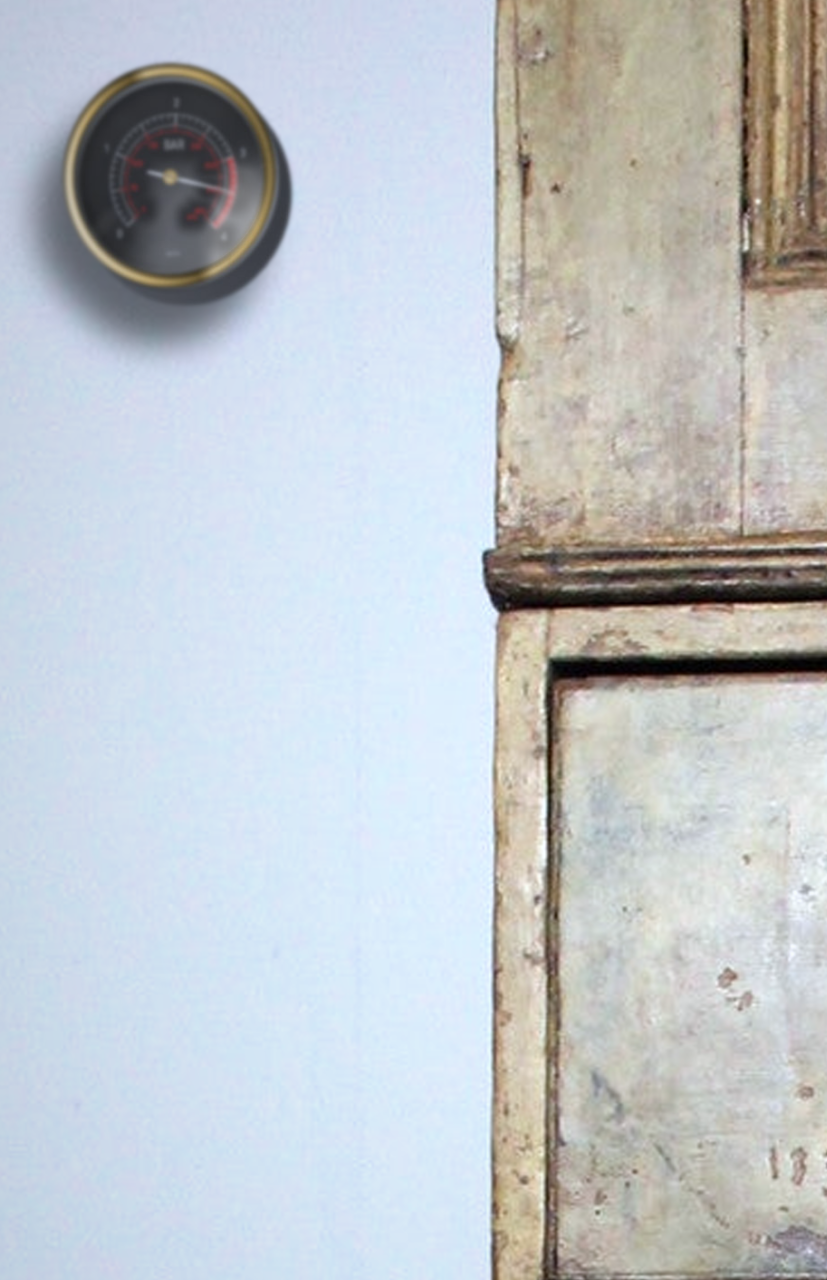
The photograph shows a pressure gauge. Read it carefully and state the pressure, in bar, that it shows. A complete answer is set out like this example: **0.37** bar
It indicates **3.5** bar
